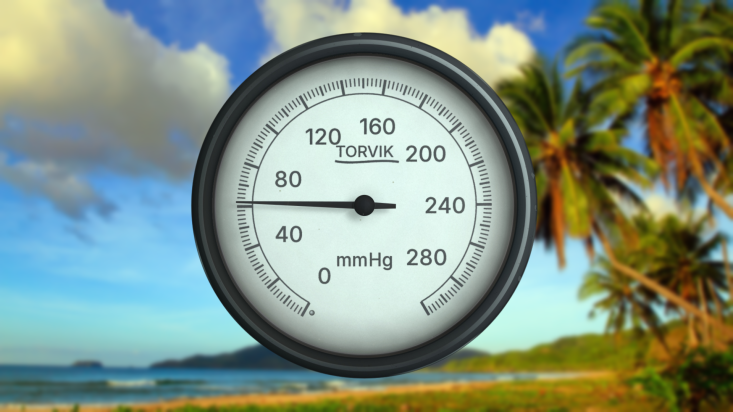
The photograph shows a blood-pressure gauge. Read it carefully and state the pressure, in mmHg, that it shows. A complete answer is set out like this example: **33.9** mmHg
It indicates **62** mmHg
